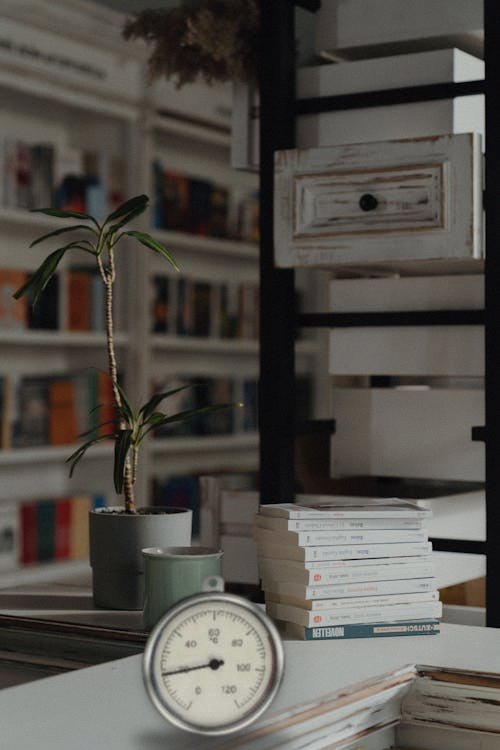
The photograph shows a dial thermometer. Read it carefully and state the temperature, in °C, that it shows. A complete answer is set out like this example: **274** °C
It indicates **20** °C
